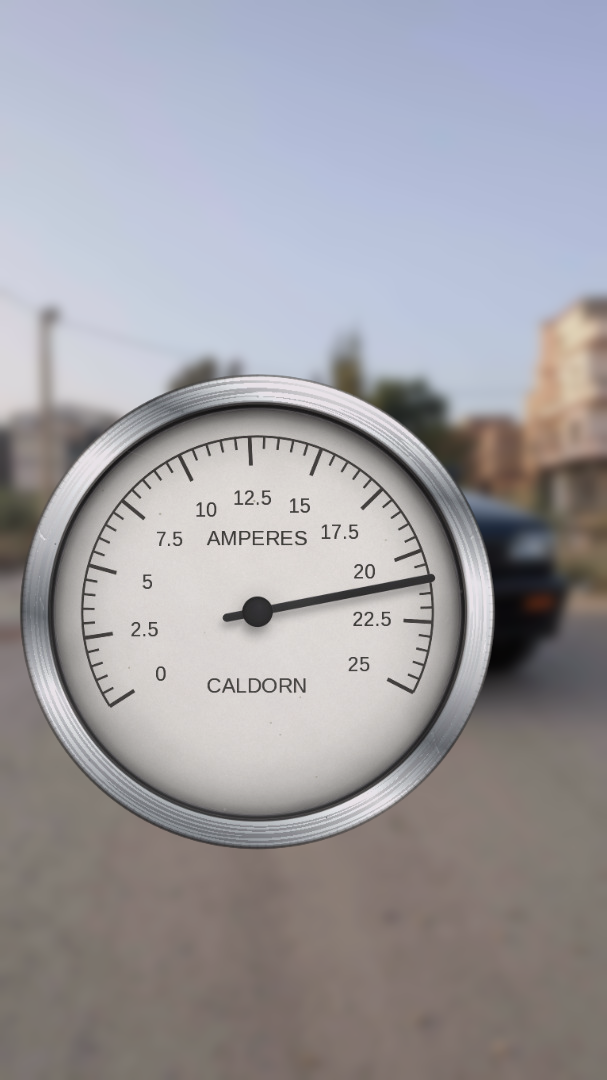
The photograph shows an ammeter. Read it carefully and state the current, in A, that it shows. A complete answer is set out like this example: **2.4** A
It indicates **21** A
